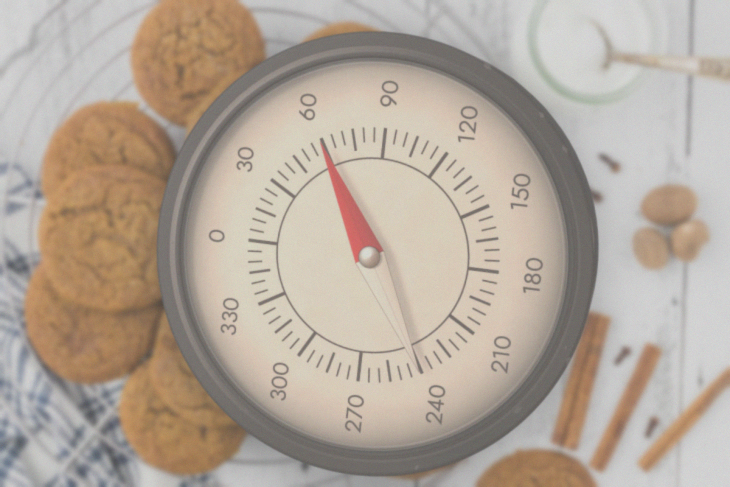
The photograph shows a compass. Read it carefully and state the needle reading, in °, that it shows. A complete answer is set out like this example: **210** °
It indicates **60** °
